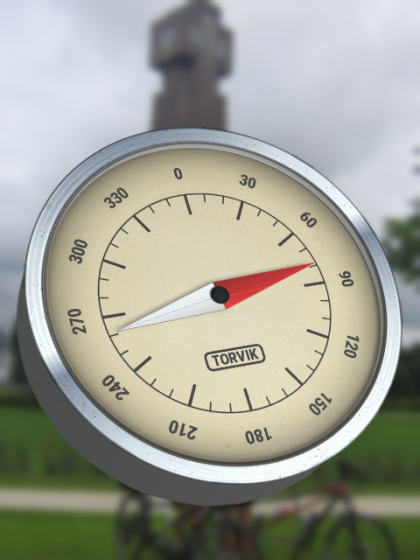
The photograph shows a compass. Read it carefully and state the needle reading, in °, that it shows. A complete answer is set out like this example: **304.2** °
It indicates **80** °
